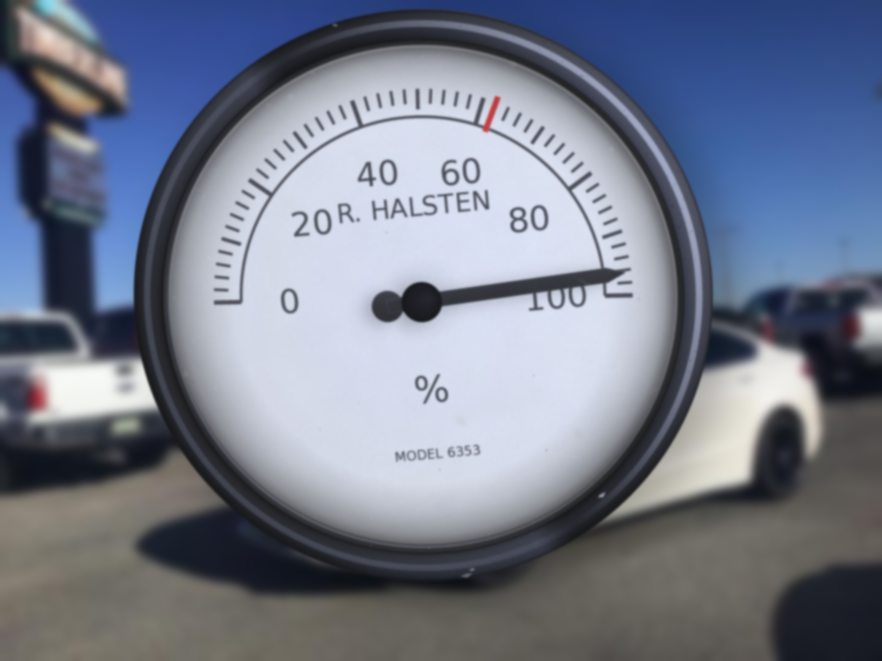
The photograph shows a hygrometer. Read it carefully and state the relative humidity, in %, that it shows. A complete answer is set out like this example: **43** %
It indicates **96** %
